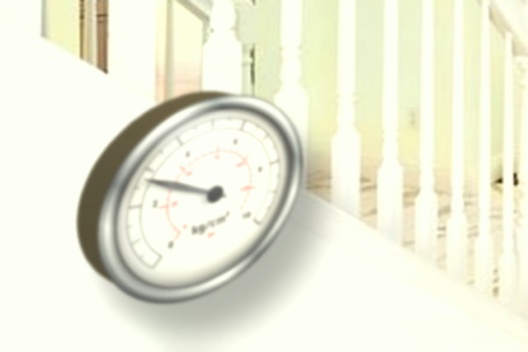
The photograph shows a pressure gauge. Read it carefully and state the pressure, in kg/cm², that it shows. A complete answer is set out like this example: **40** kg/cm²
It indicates **2.75** kg/cm²
